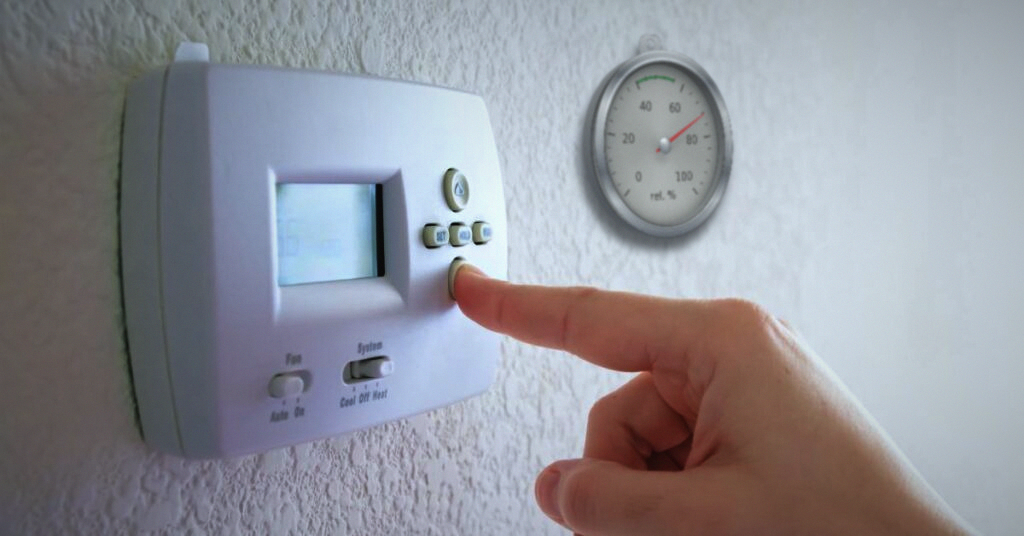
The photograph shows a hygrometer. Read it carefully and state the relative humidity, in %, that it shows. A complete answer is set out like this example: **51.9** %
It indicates **72** %
